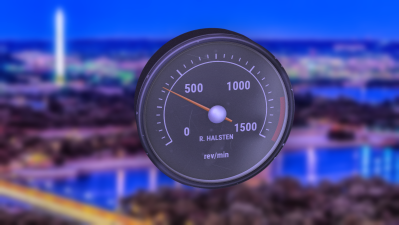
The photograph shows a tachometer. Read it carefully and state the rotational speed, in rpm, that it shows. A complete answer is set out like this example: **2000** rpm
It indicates **375** rpm
